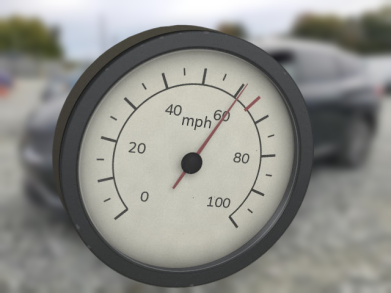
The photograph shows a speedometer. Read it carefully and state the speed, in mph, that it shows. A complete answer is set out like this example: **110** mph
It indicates **60** mph
